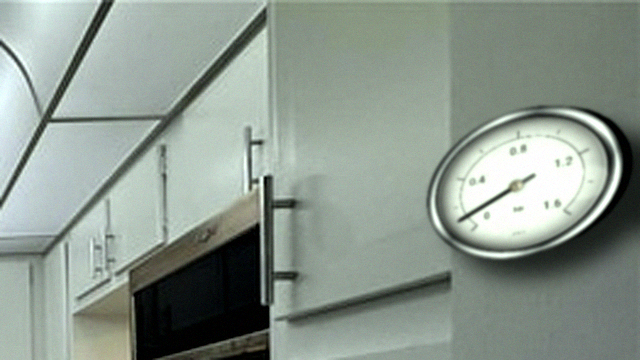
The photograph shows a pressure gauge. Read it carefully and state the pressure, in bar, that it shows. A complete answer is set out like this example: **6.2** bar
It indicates **0.1** bar
